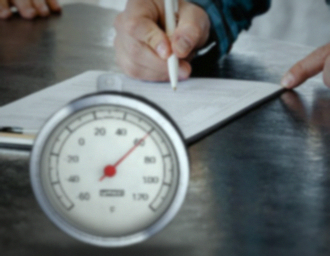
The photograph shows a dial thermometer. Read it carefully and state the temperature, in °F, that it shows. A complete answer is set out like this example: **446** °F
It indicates **60** °F
